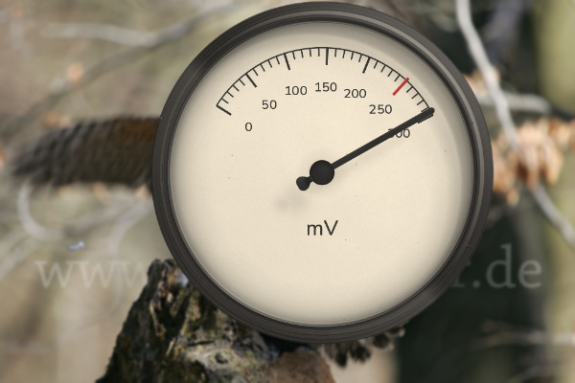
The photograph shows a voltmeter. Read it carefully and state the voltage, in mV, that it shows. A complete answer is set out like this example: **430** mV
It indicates **295** mV
